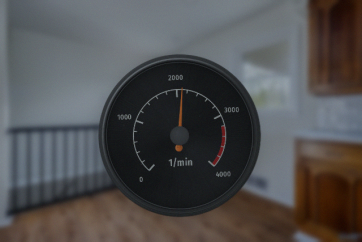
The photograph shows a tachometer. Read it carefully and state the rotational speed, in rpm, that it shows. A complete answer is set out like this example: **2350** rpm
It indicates **2100** rpm
